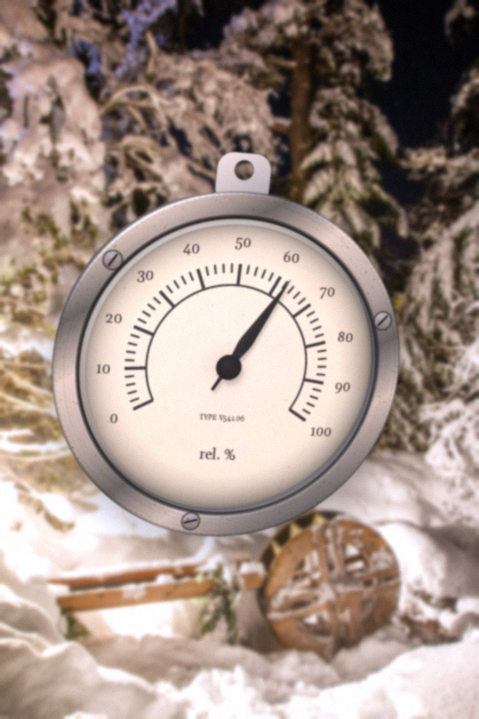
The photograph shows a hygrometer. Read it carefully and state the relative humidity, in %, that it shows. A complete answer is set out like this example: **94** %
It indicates **62** %
